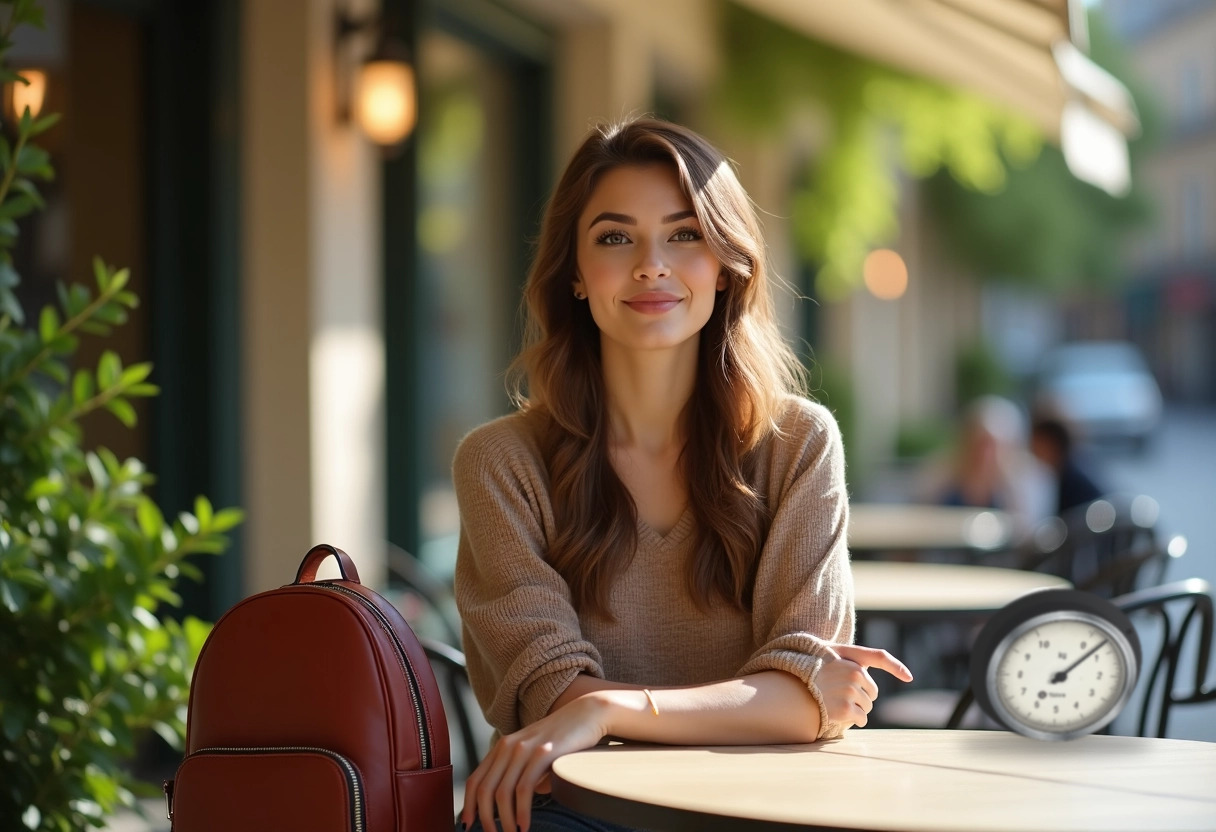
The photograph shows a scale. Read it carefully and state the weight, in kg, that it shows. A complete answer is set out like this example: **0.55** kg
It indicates **0.5** kg
